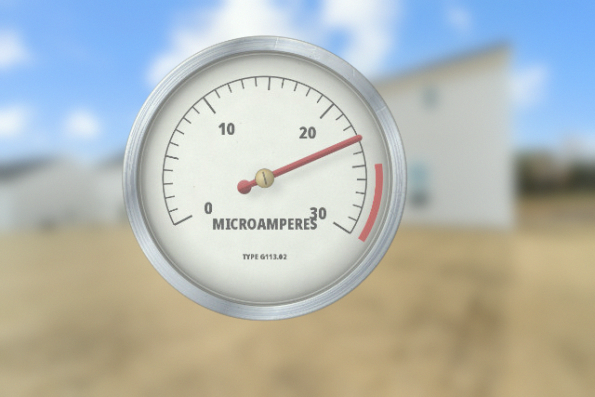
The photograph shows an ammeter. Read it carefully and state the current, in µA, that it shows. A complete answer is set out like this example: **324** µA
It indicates **23** µA
